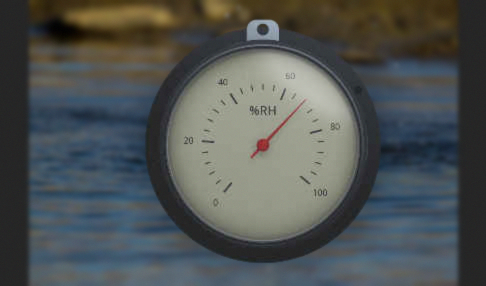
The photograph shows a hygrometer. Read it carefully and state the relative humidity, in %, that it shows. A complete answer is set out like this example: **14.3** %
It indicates **68** %
